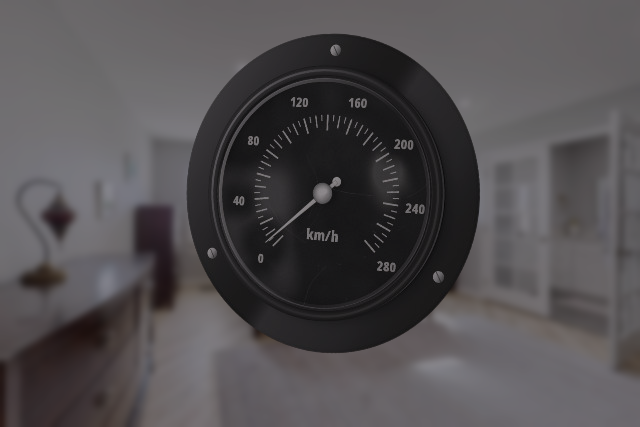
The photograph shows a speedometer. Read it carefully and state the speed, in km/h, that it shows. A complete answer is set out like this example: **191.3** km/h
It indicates **5** km/h
